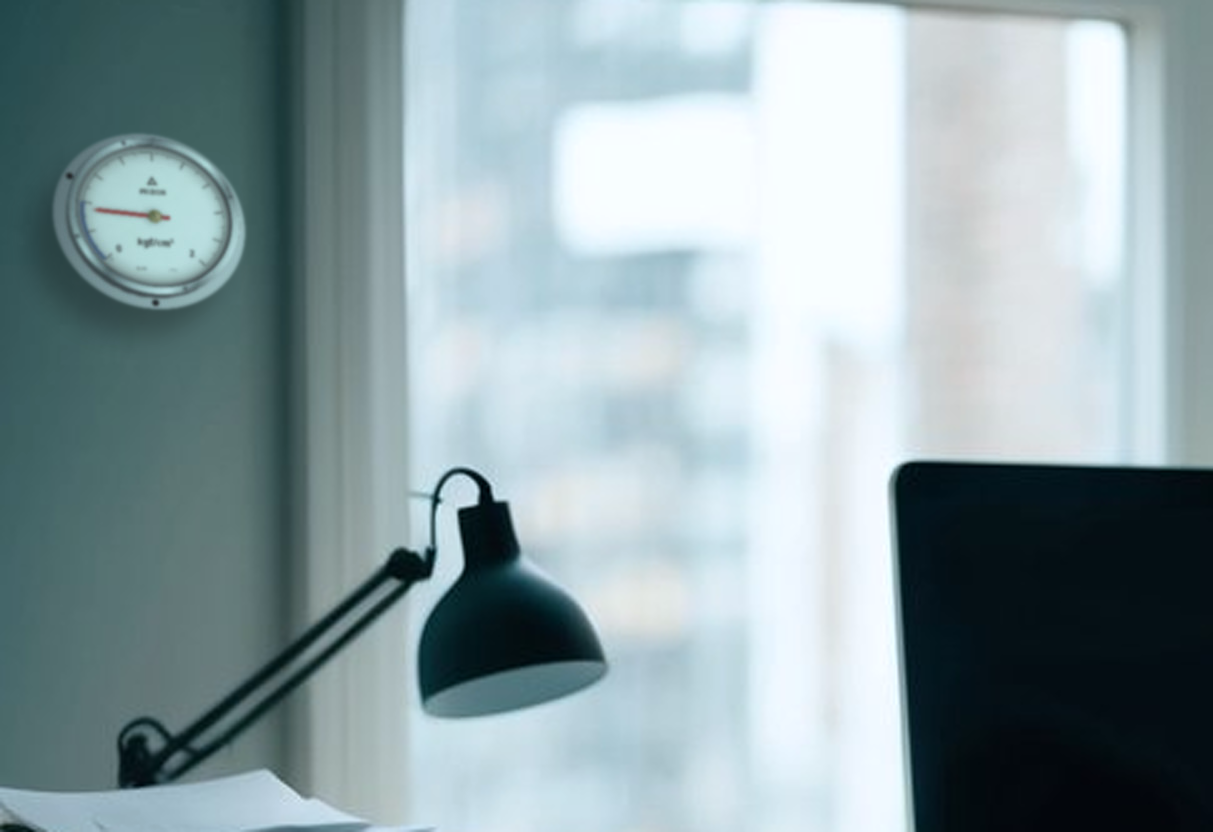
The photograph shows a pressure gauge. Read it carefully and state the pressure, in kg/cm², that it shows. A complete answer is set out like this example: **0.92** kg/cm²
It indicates **0.35** kg/cm²
